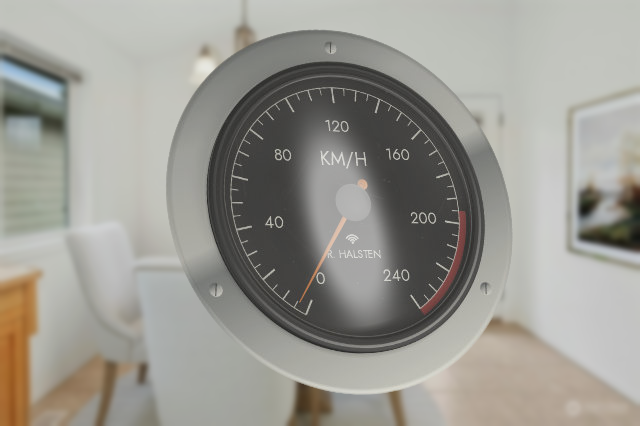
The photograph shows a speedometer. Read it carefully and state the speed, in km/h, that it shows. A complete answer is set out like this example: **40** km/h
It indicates **5** km/h
